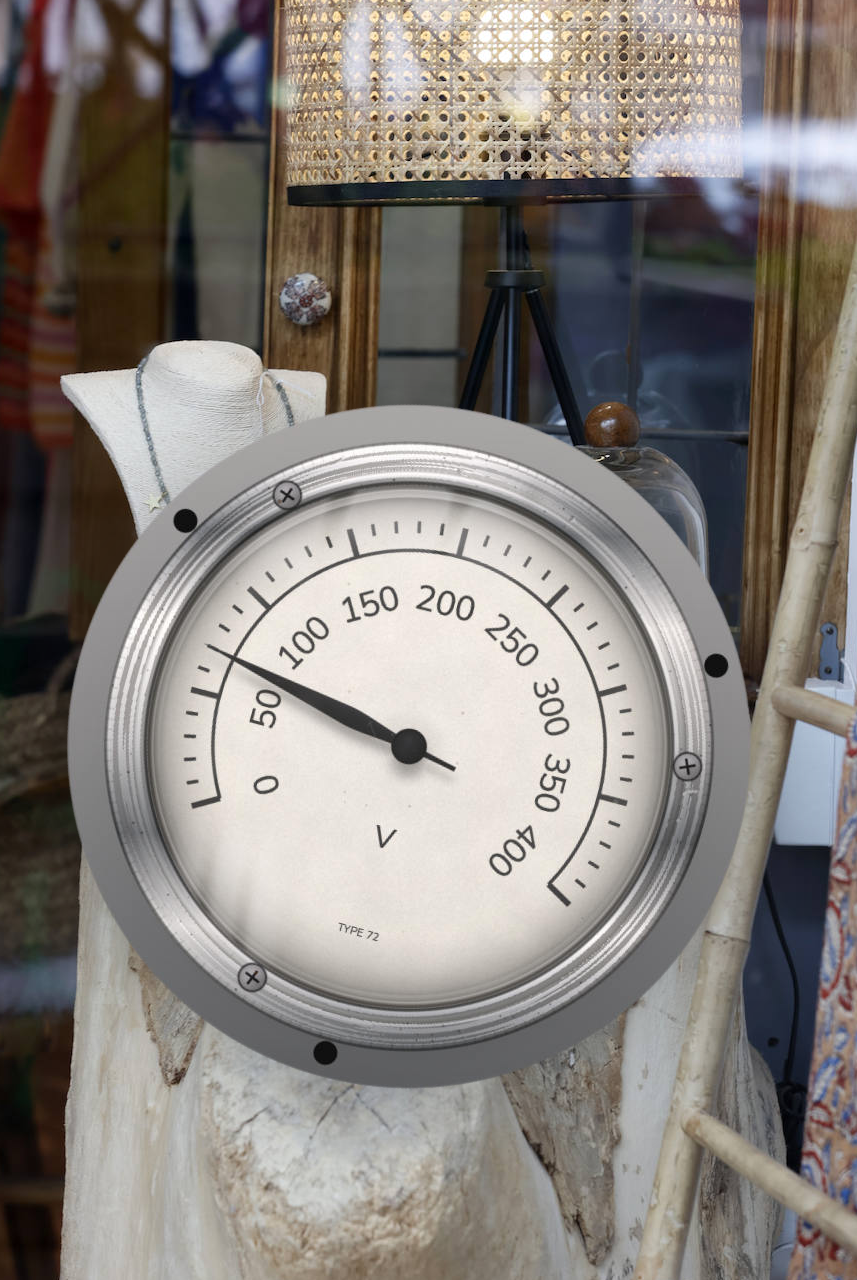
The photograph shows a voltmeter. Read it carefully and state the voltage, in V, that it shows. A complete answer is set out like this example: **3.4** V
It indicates **70** V
